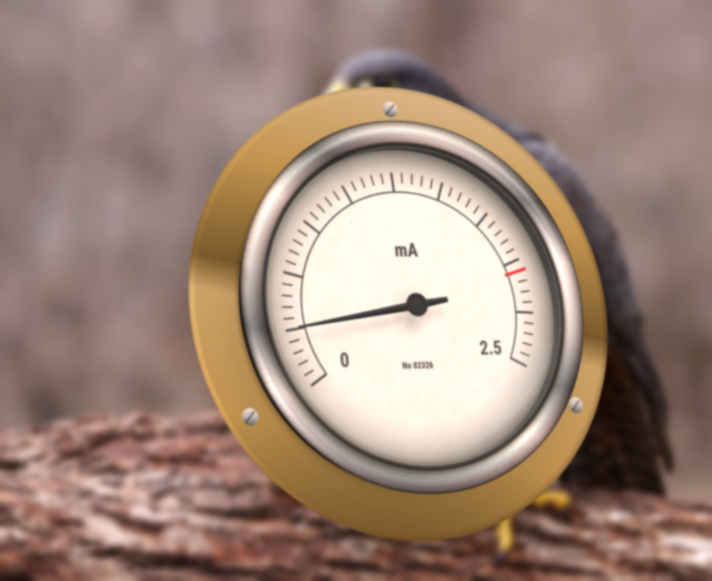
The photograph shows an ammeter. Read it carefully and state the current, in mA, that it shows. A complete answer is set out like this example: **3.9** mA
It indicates **0.25** mA
